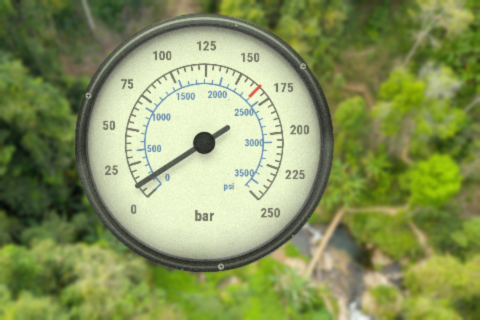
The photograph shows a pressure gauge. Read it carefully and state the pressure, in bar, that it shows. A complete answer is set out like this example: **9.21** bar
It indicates **10** bar
